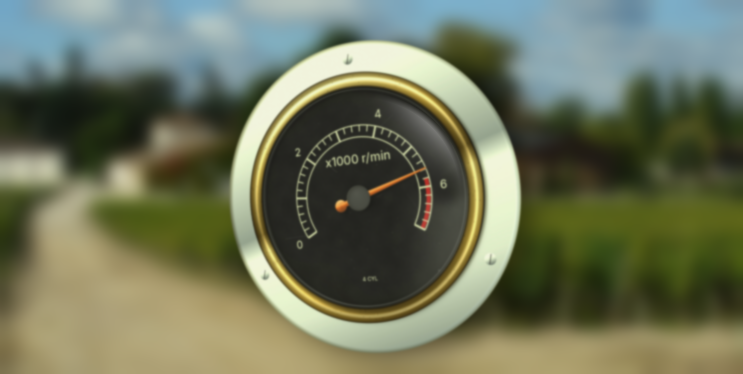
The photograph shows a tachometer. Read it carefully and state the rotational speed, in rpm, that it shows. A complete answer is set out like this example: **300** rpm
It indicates **5600** rpm
